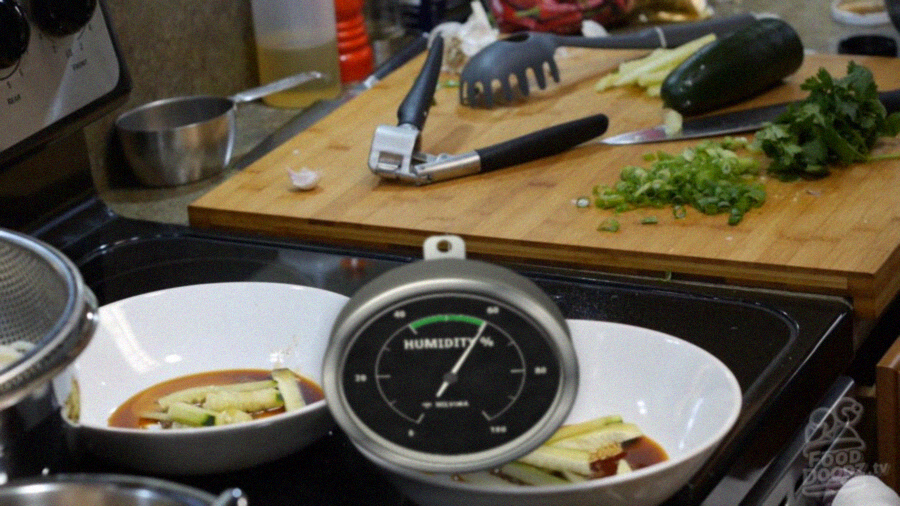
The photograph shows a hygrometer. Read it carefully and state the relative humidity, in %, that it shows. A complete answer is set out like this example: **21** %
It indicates **60** %
